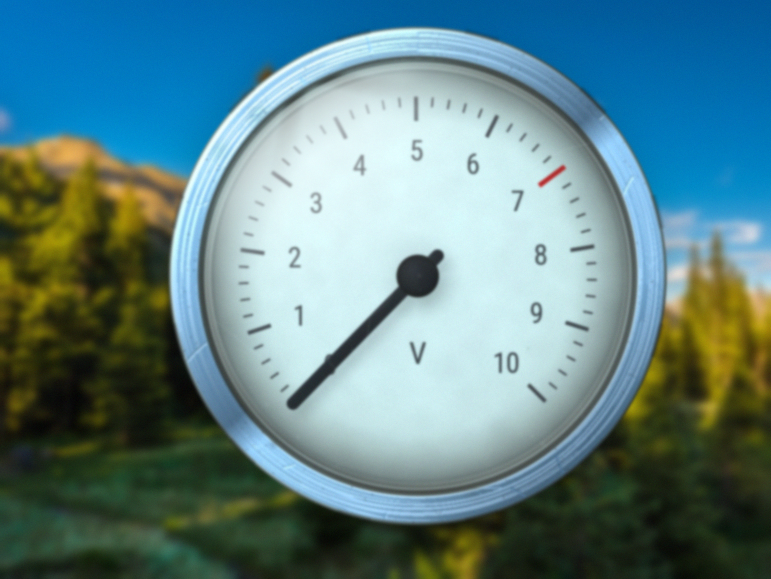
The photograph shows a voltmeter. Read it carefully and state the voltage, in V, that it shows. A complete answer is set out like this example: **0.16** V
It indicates **0** V
